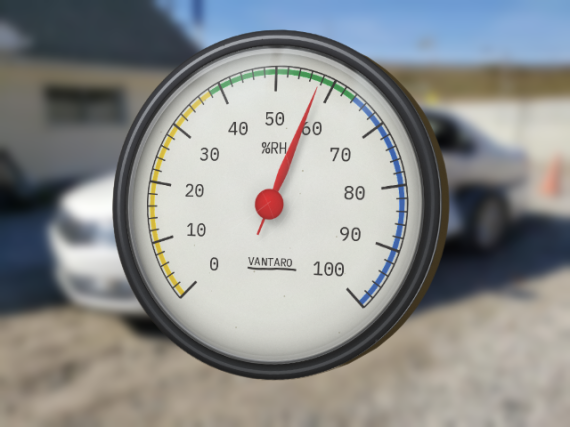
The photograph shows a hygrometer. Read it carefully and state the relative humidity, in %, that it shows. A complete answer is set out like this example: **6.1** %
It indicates **58** %
